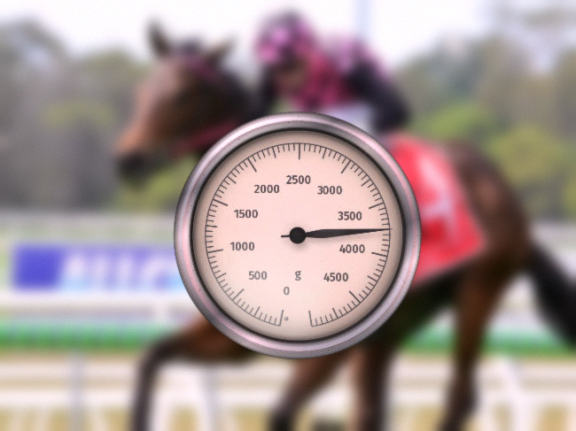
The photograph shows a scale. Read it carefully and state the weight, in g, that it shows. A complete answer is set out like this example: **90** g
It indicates **3750** g
